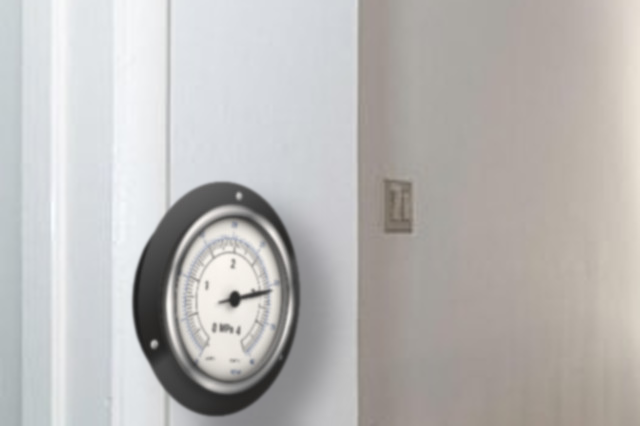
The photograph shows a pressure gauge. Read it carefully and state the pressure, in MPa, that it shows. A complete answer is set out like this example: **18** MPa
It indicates **3** MPa
